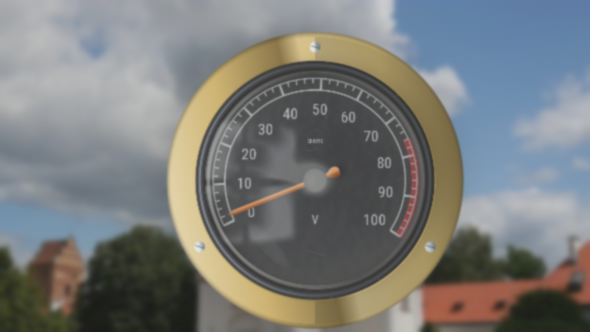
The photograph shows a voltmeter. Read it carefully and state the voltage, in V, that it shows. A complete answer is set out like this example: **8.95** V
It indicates **2** V
